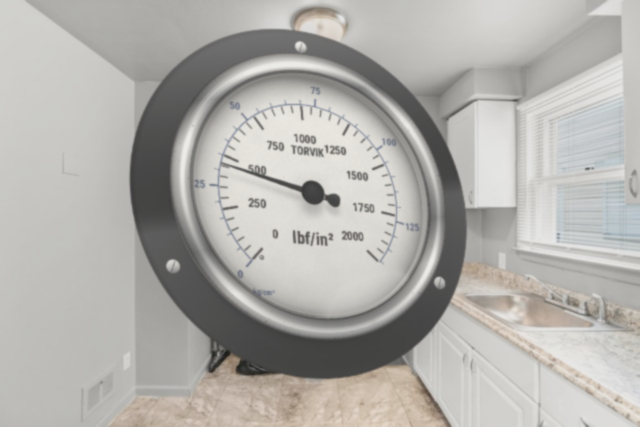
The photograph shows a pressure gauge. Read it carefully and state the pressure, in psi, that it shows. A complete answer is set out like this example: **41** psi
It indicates **450** psi
